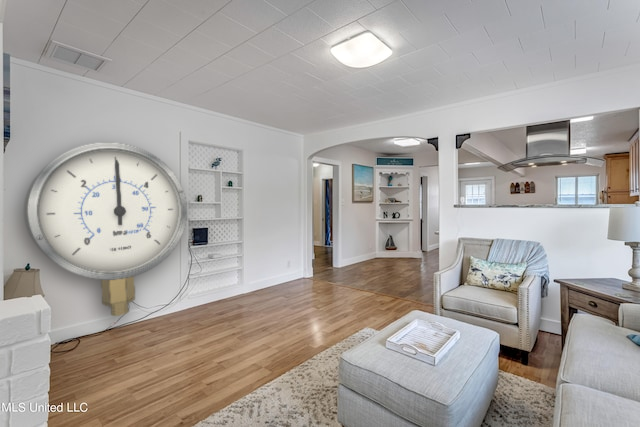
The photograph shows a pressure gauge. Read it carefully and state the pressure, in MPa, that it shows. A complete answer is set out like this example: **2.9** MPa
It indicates **3** MPa
